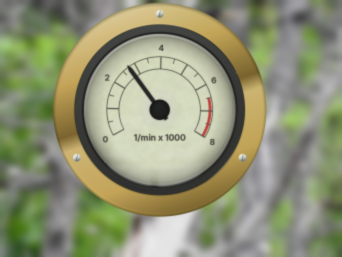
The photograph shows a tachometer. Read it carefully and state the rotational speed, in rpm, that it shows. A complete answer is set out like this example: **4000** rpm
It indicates **2750** rpm
